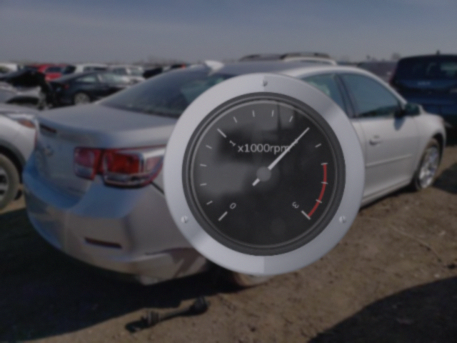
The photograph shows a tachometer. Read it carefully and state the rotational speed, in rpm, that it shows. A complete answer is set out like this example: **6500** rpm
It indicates **2000** rpm
